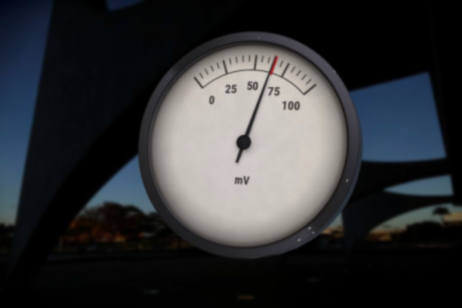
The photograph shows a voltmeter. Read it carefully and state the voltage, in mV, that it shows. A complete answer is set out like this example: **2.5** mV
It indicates **65** mV
